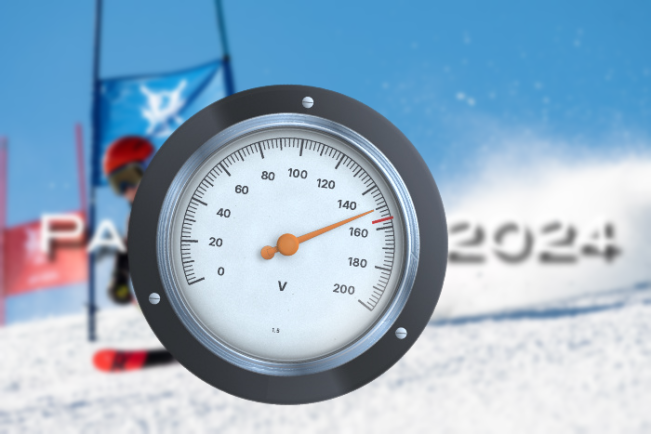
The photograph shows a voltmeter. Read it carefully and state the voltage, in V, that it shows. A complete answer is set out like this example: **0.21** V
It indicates **150** V
